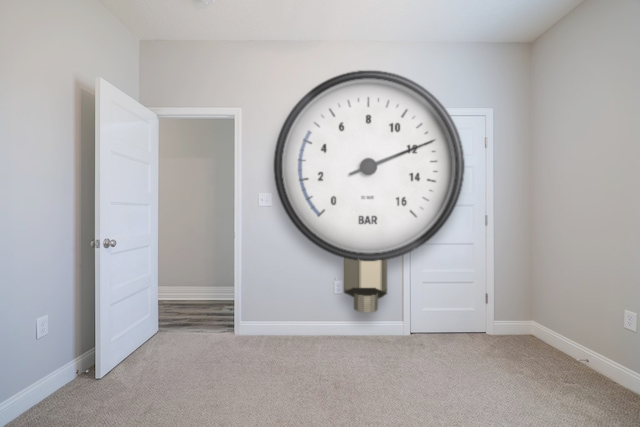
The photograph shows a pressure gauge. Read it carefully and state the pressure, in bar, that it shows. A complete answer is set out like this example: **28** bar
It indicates **12** bar
